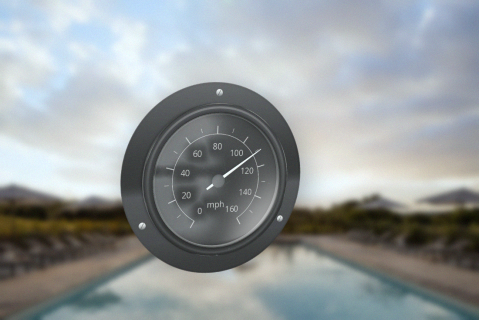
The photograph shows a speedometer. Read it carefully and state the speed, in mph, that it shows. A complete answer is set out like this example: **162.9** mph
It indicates **110** mph
